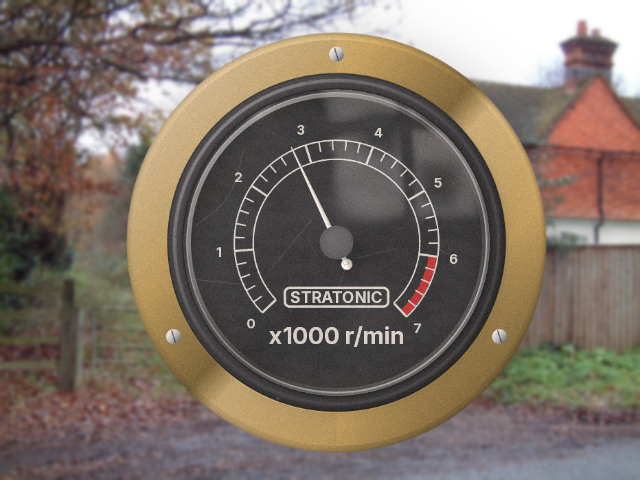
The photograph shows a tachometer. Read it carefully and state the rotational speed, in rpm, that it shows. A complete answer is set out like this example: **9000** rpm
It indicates **2800** rpm
